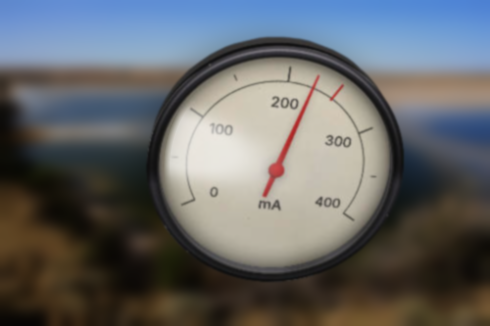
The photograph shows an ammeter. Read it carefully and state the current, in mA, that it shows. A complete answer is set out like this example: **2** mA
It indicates **225** mA
